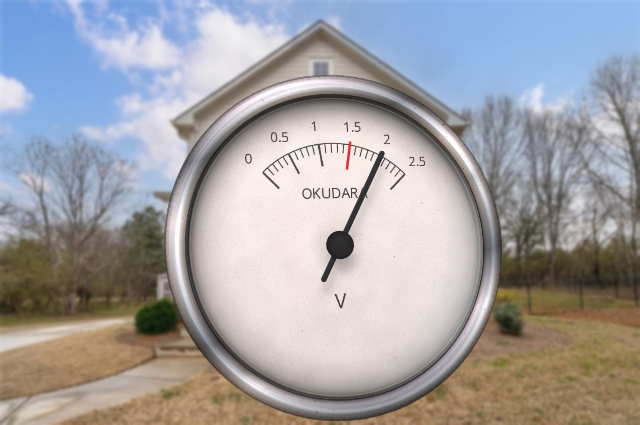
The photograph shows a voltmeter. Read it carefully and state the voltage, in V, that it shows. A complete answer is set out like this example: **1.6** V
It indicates **2** V
